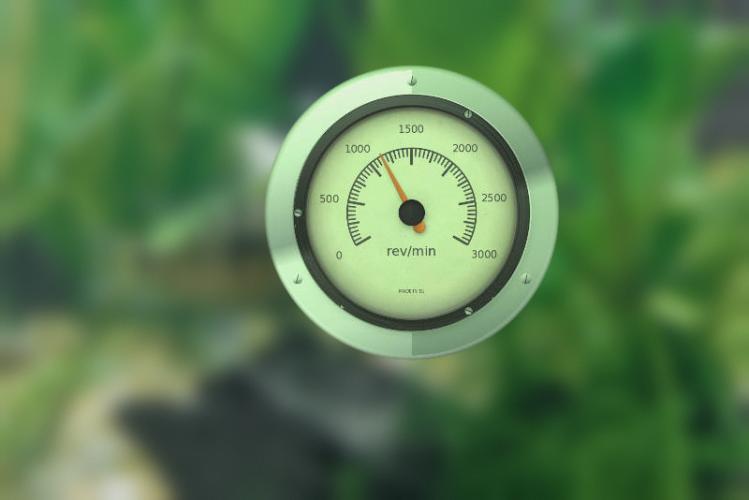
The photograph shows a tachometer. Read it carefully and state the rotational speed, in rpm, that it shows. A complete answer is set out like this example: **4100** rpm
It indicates **1150** rpm
